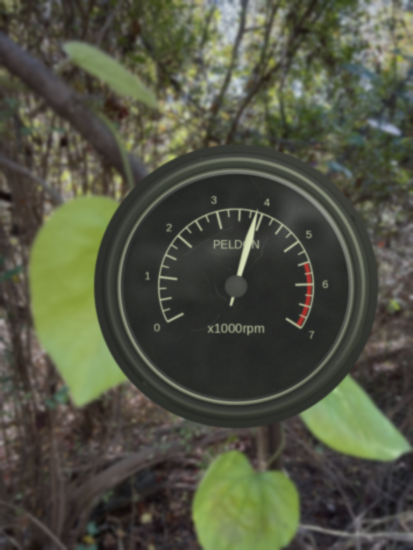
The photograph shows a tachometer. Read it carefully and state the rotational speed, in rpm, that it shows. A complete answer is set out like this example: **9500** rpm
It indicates **3875** rpm
